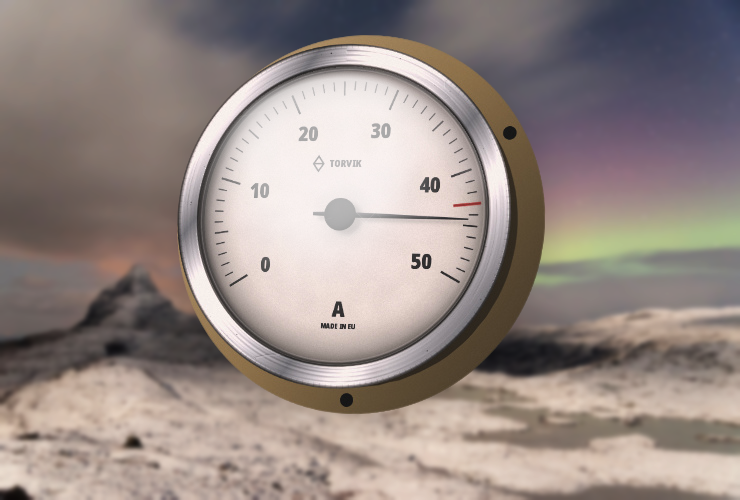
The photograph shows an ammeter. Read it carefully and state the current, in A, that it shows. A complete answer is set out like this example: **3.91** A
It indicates **44.5** A
